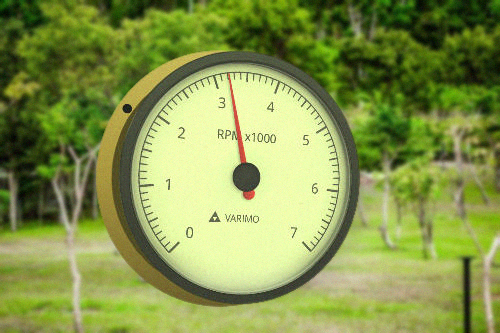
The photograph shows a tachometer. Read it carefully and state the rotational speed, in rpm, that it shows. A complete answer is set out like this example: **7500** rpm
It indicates **3200** rpm
